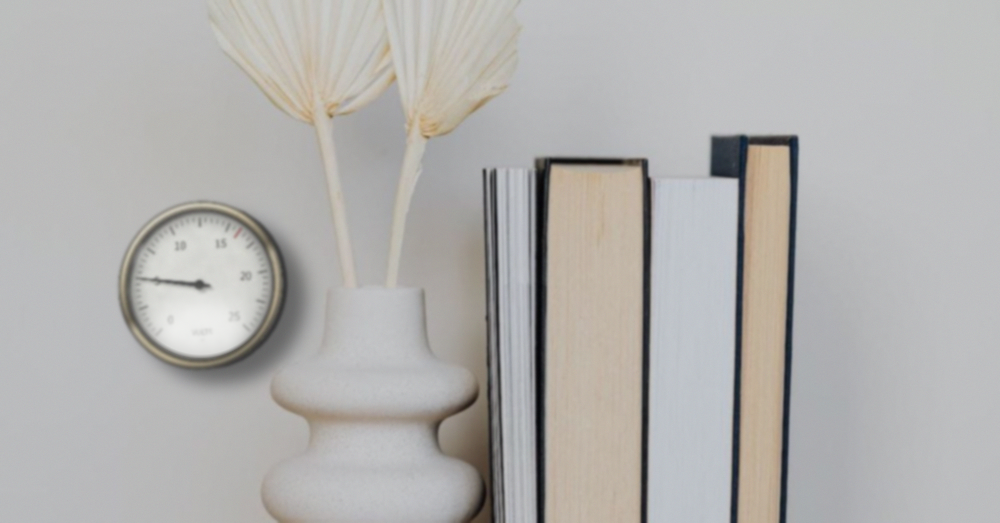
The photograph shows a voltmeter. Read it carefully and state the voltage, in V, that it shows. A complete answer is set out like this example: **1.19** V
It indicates **5** V
